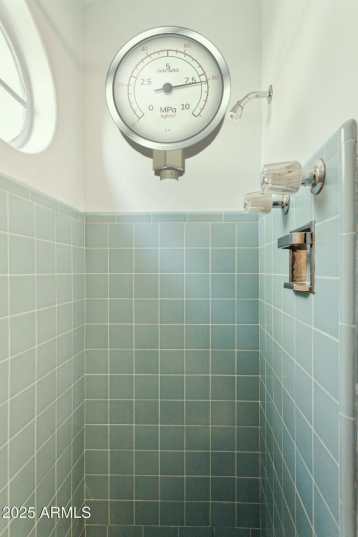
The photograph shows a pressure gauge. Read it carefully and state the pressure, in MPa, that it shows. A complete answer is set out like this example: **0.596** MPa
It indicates **8** MPa
